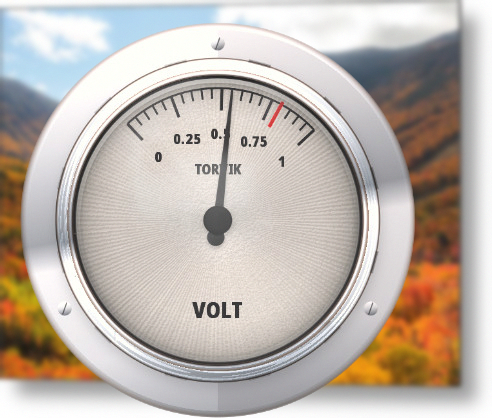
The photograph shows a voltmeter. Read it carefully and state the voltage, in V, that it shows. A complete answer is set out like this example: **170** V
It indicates **0.55** V
